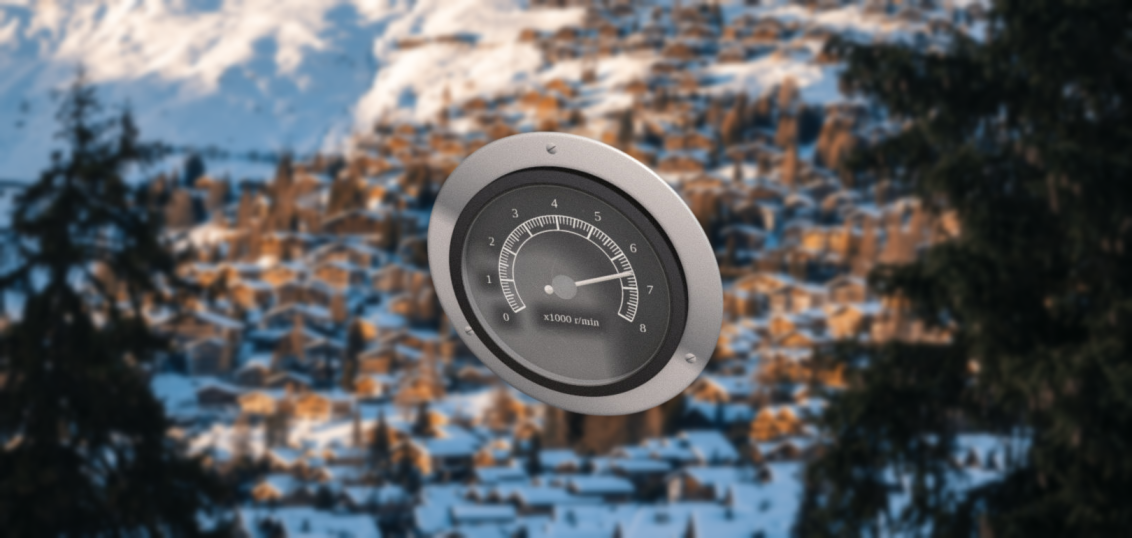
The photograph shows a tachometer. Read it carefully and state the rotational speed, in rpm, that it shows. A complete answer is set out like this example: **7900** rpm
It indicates **6500** rpm
